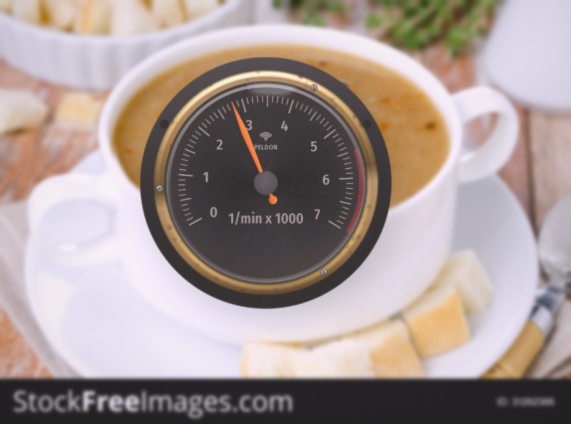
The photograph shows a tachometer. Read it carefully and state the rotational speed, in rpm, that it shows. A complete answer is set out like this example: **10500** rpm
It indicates **2800** rpm
